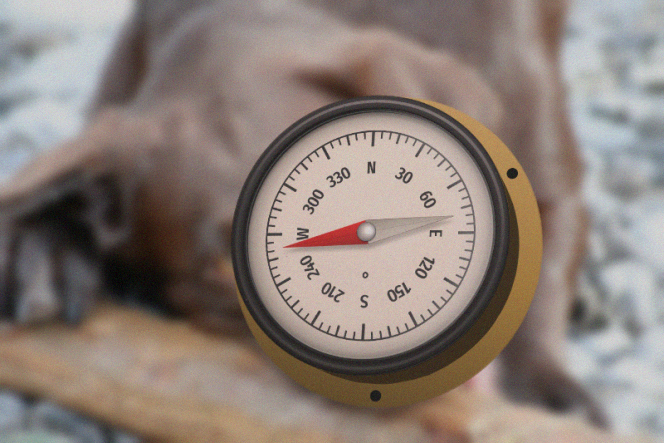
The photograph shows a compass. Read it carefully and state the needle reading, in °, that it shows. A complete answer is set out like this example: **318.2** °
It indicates **260** °
